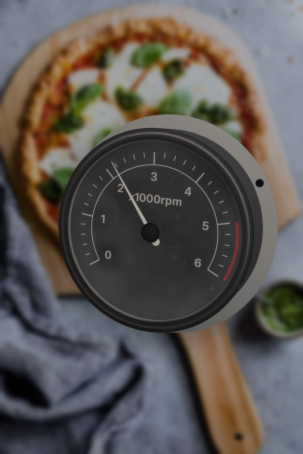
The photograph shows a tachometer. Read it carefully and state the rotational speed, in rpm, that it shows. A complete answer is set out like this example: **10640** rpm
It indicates **2200** rpm
